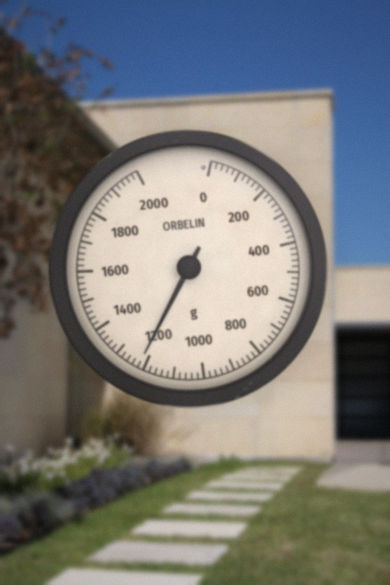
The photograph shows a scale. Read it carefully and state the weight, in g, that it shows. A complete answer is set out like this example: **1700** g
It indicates **1220** g
